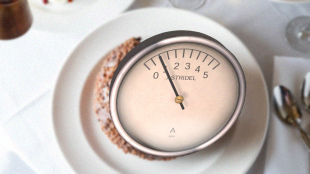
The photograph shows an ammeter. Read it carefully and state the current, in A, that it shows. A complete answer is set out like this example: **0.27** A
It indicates **1** A
